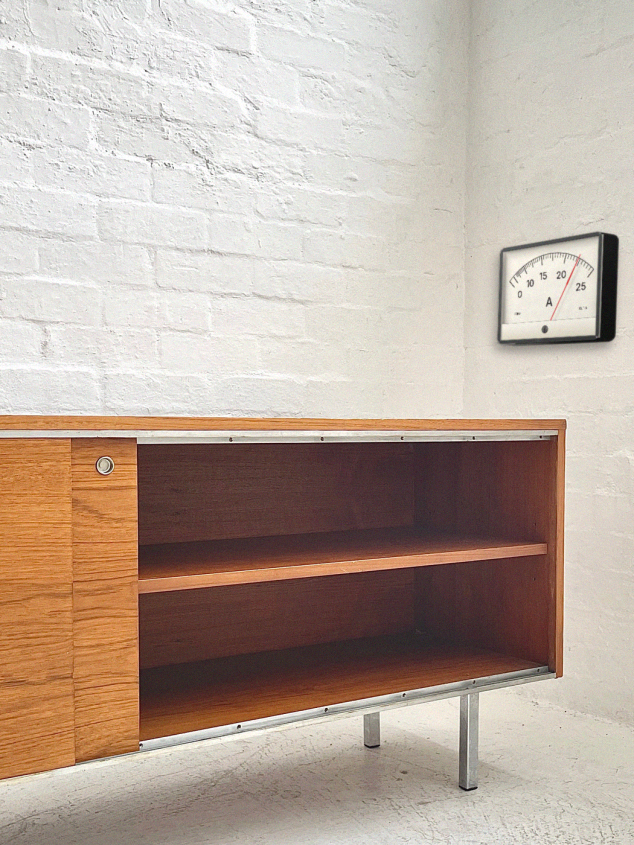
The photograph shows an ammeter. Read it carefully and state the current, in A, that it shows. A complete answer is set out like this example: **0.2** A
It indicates **22.5** A
